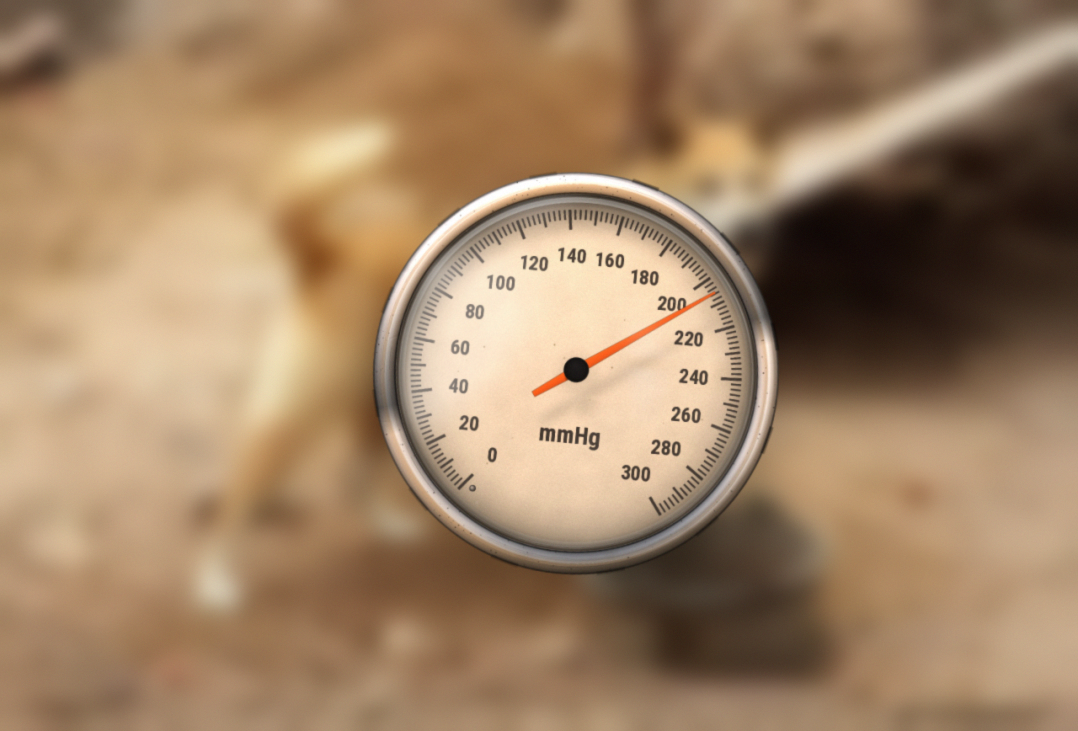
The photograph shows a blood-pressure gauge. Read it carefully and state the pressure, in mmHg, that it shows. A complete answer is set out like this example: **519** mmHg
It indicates **206** mmHg
